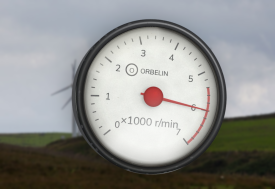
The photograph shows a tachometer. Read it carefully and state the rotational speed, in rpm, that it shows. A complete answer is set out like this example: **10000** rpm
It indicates **6000** rpm
